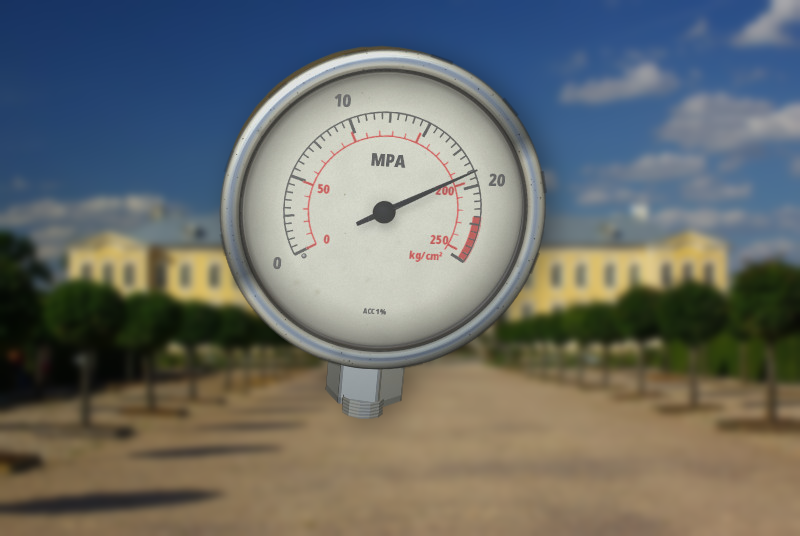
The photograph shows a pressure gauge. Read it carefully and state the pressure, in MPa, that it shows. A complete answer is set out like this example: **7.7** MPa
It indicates **19** MPa
